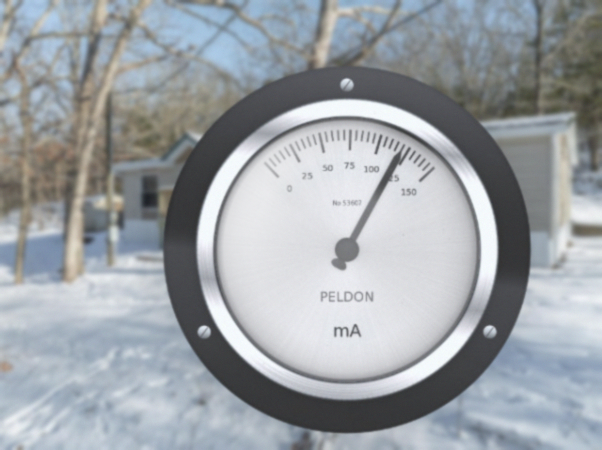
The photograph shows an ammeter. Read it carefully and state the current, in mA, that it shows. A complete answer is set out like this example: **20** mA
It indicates **120** mA
